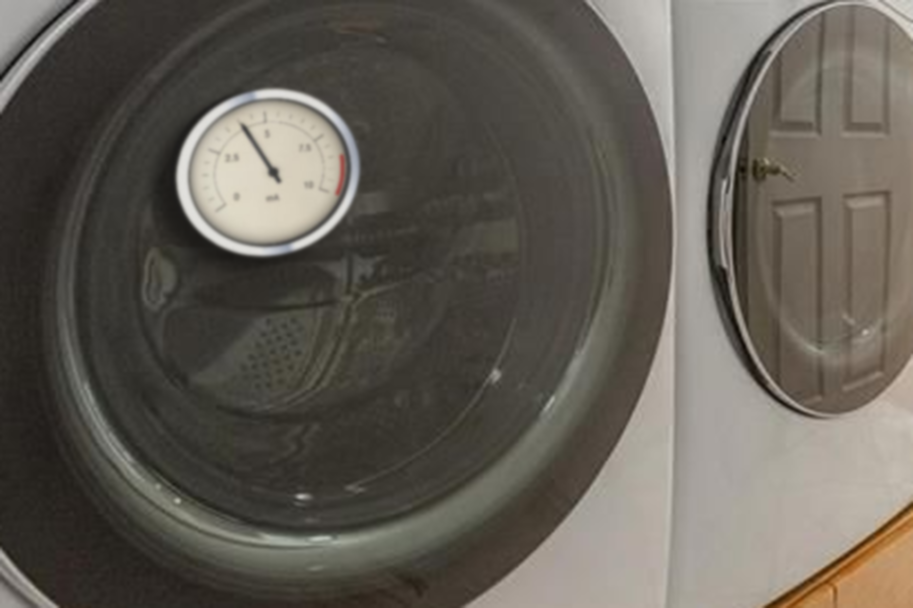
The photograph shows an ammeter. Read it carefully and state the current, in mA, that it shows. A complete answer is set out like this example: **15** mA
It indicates **4** mA
